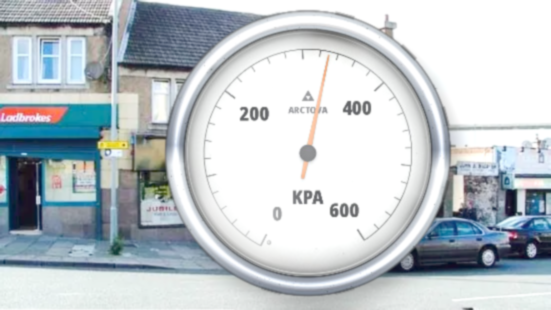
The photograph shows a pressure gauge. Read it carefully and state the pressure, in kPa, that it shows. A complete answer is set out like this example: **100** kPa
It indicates **330** kPa
